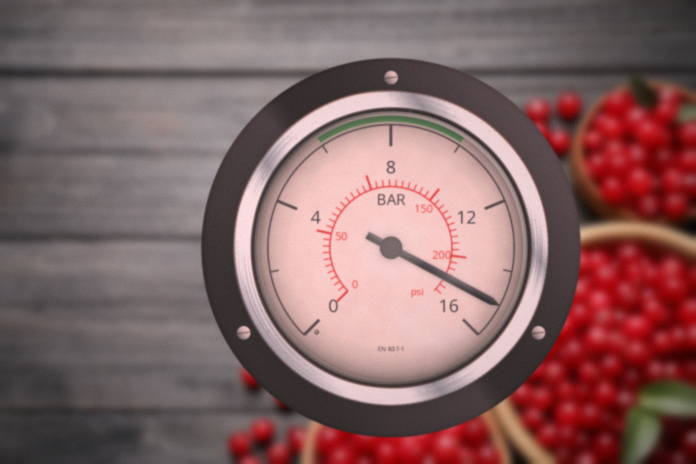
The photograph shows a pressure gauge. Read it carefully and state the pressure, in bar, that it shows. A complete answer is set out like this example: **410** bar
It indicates **15** bar
